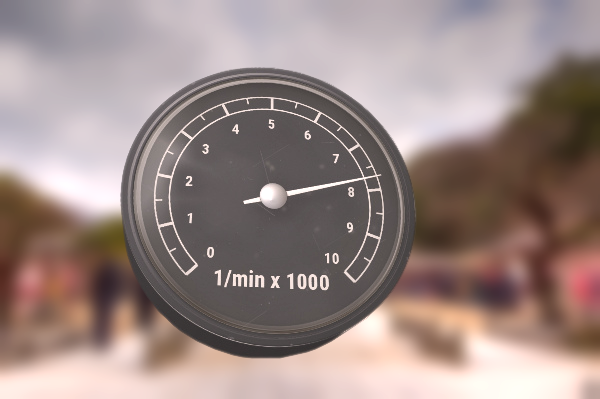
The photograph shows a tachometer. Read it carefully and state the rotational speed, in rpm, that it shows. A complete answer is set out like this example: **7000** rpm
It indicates **7750** rpm
